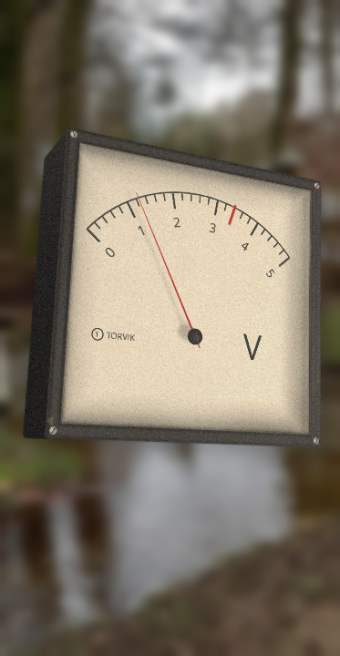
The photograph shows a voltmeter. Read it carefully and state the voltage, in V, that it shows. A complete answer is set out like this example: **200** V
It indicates **1.2** V
